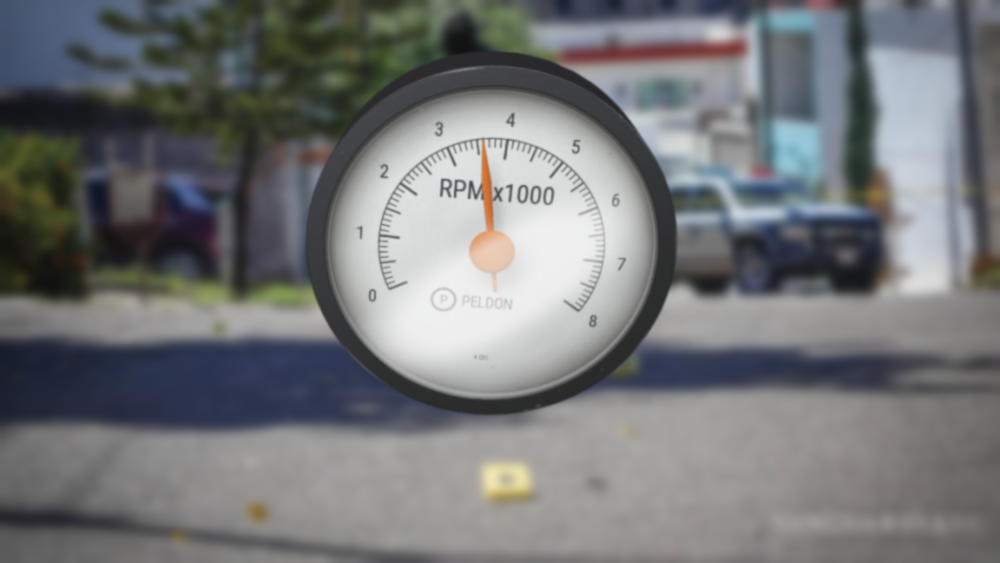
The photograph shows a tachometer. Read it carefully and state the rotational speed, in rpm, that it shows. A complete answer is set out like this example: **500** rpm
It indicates **3600** rpm
